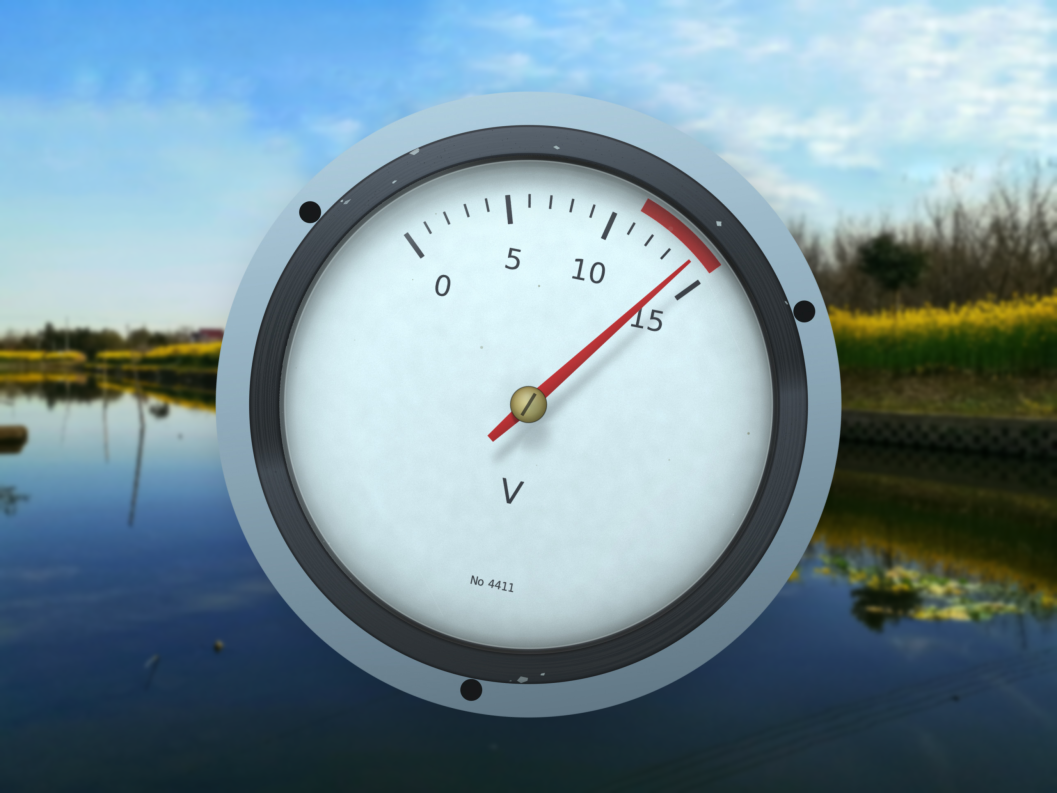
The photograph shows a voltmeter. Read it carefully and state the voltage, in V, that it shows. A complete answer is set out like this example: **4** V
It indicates **14** V
